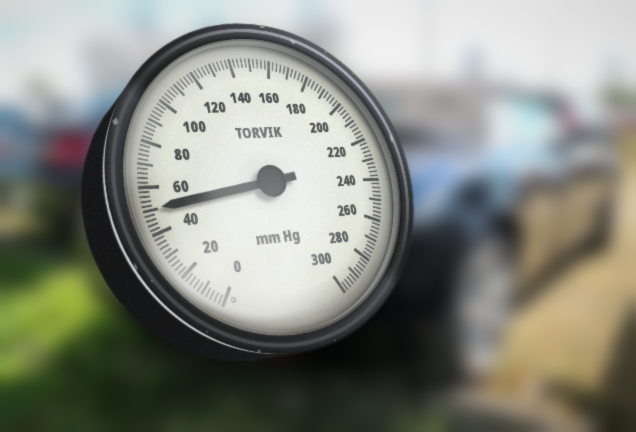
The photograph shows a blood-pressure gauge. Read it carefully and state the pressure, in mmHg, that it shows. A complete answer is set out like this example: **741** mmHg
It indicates **50** mmHg
